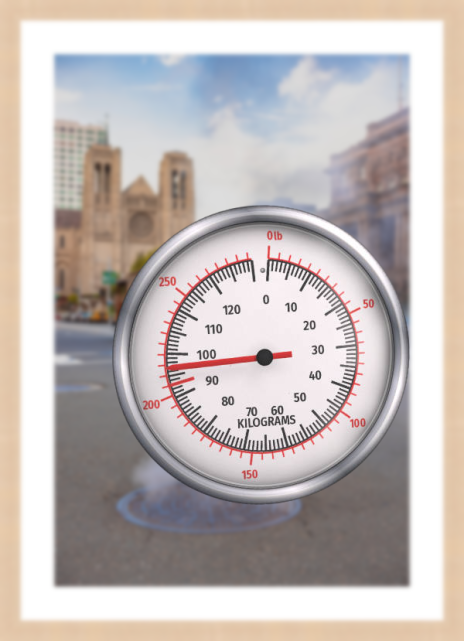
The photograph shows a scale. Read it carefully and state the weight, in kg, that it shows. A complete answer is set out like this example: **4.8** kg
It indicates **97** kg
